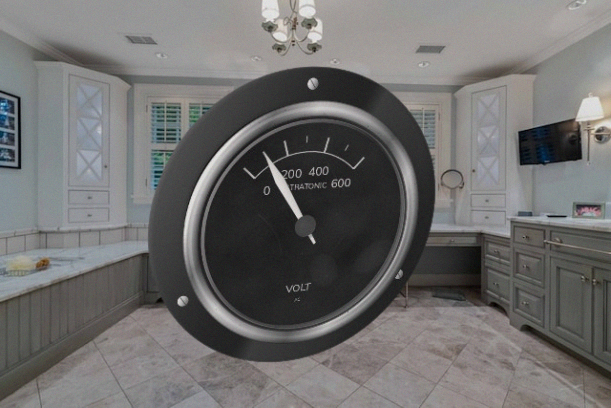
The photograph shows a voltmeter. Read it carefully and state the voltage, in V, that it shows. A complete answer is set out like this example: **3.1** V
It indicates **100** V
